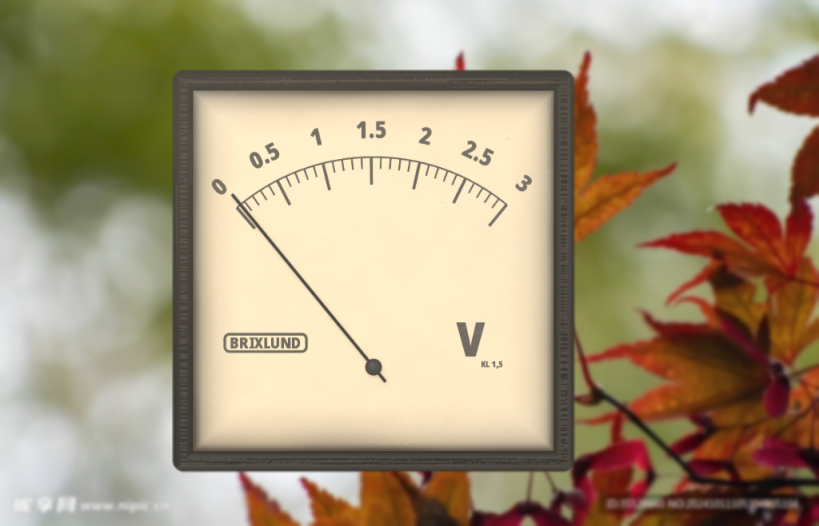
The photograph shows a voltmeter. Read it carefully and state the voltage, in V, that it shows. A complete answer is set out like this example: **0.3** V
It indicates **0.05** V
